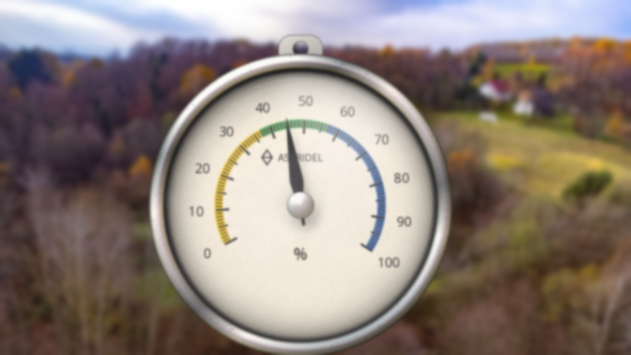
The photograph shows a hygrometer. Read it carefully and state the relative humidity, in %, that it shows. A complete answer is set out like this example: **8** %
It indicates **45** %
